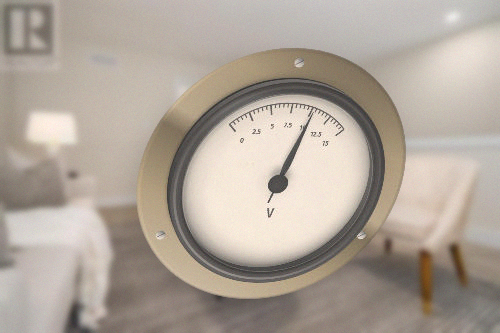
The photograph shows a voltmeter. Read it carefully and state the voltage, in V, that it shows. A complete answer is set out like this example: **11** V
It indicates **10** V
